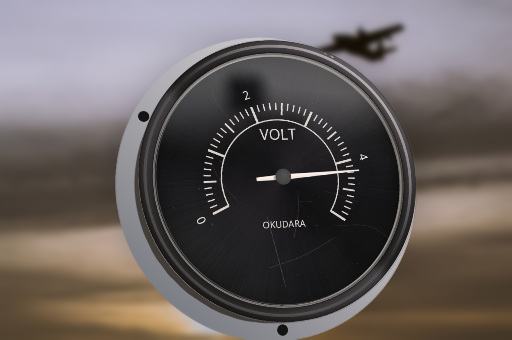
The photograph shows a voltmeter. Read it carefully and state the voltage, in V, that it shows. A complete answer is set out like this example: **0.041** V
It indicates **4.2** V
